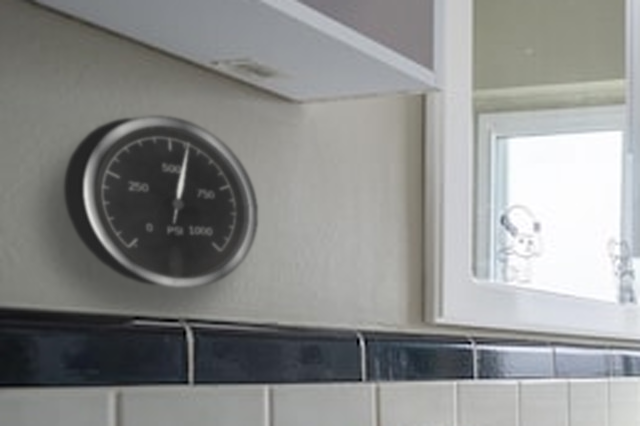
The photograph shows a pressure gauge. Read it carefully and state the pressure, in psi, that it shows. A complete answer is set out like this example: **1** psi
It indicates **550** psi
